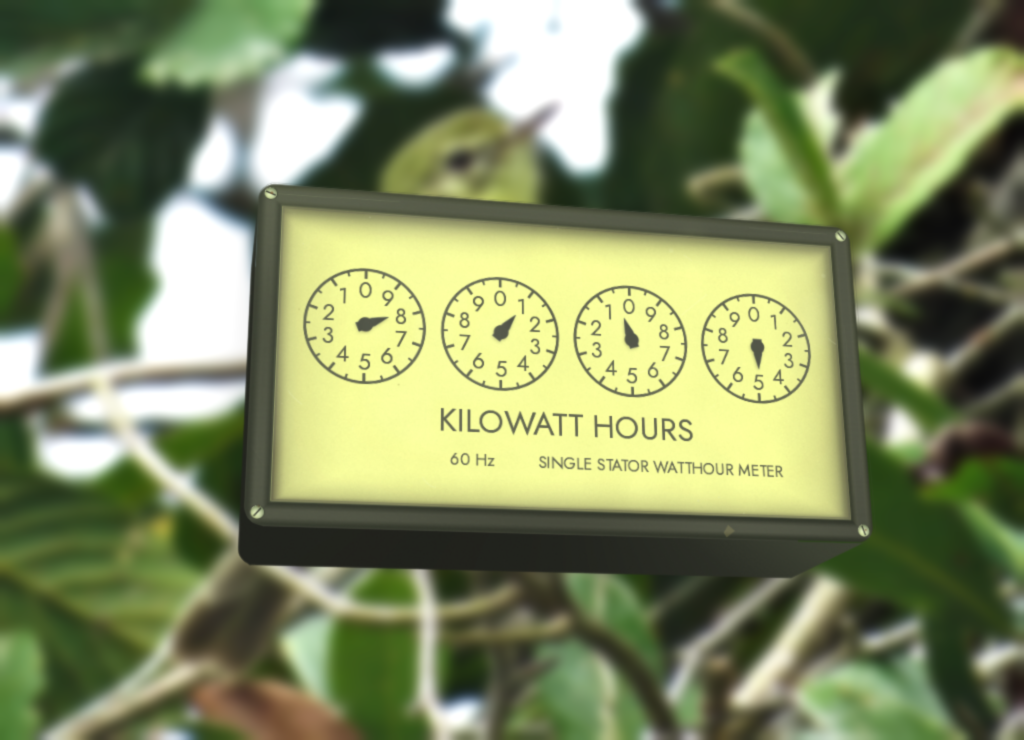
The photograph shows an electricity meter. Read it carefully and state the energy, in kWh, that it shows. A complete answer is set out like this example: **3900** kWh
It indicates **8105** kWh
